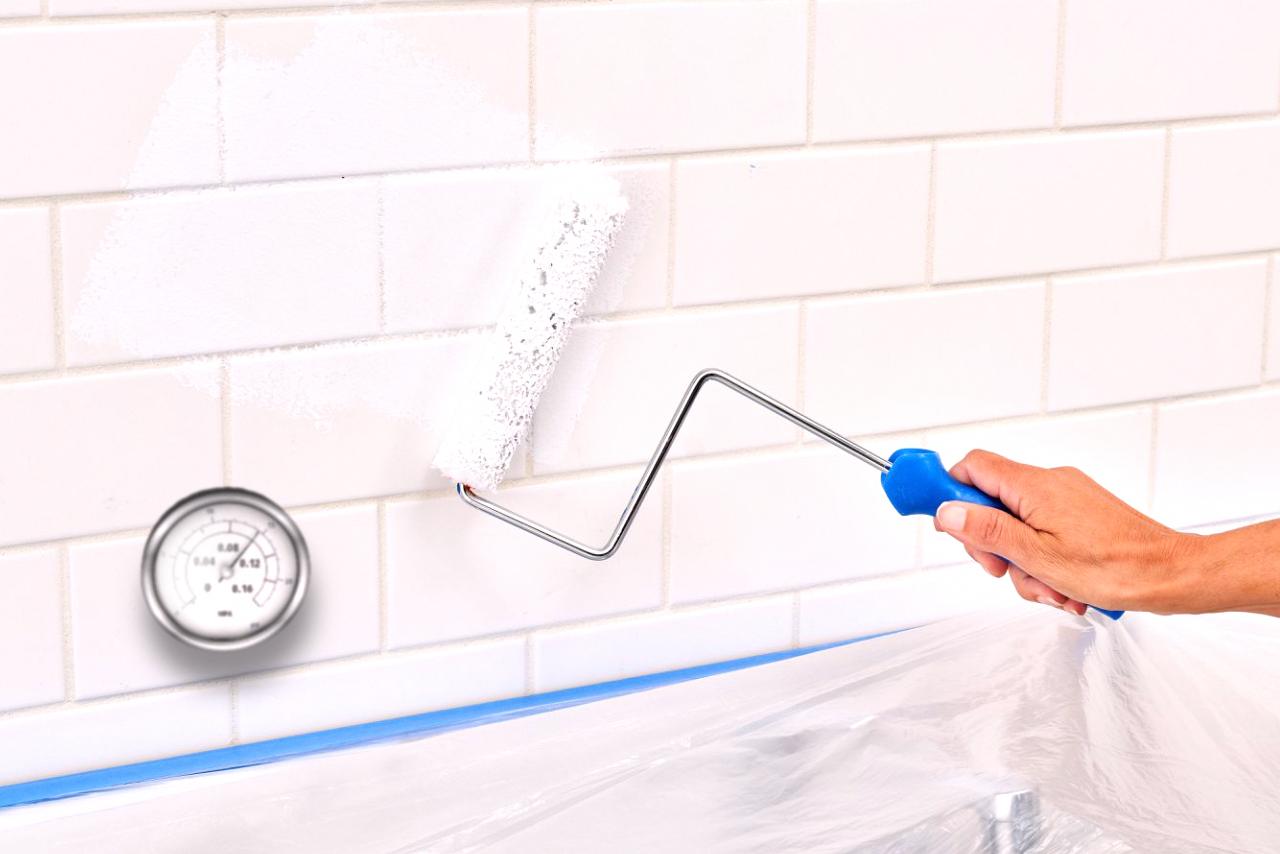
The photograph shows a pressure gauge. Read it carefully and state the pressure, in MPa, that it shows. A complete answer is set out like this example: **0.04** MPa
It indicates **0.1** MPa
